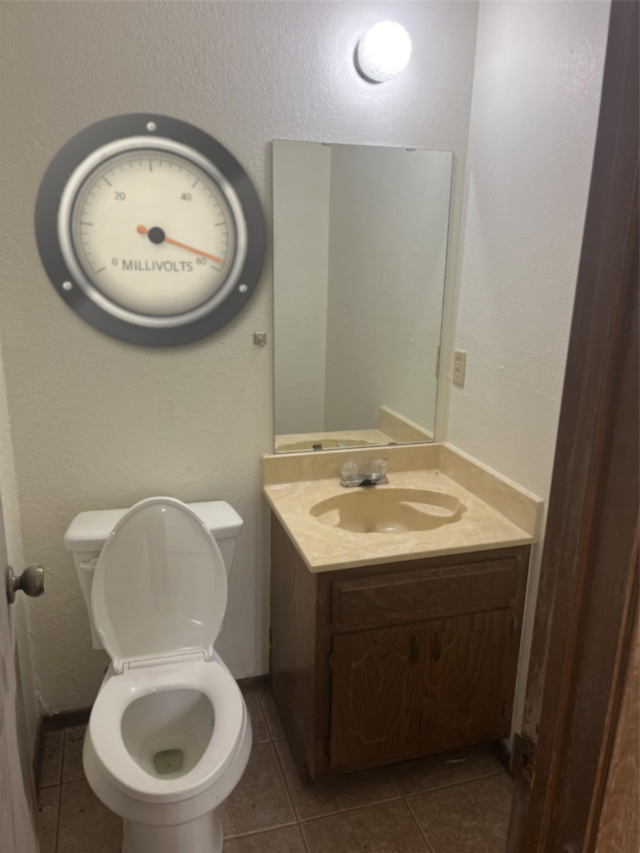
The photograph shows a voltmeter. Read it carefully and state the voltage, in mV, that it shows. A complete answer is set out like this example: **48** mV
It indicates **58** mV
